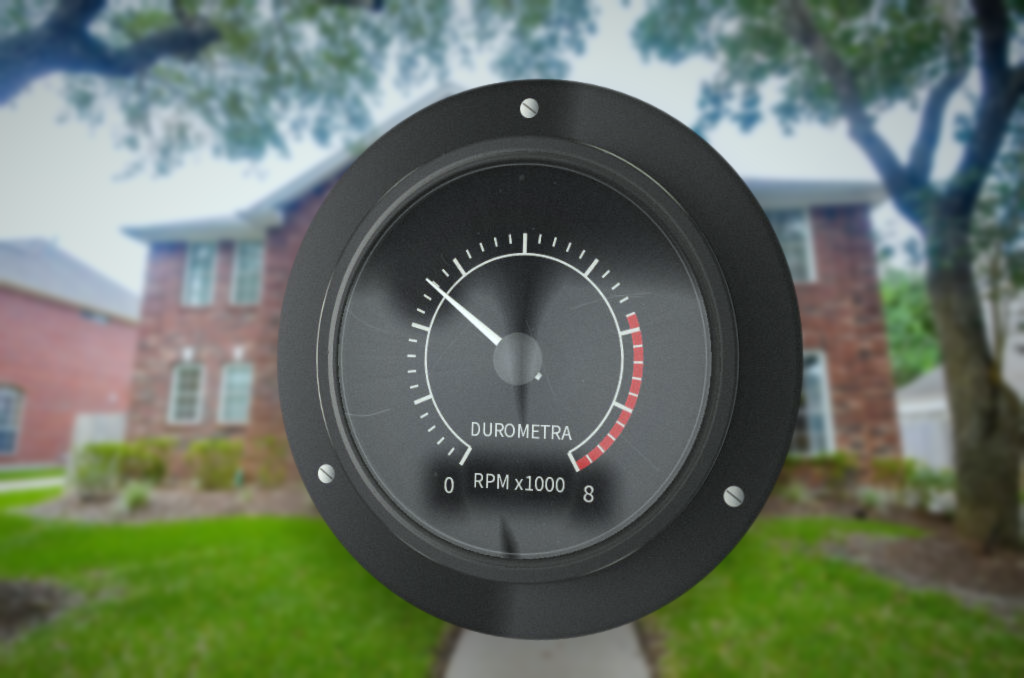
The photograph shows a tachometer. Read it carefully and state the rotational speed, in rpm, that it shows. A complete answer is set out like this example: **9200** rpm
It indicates **2600** rpm
